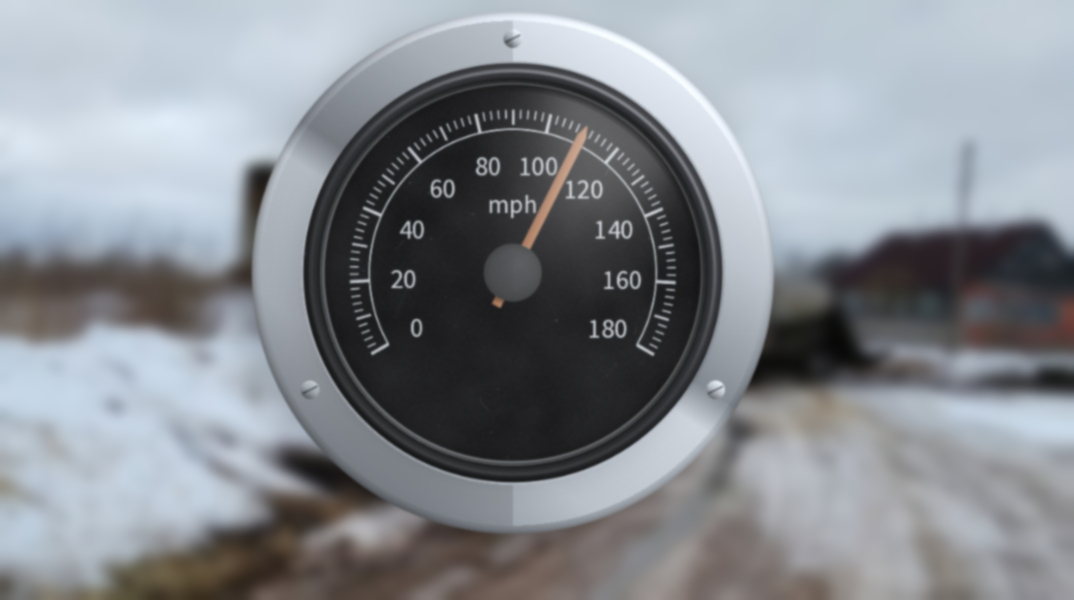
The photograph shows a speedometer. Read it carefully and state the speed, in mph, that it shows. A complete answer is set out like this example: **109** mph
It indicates **110** mph
